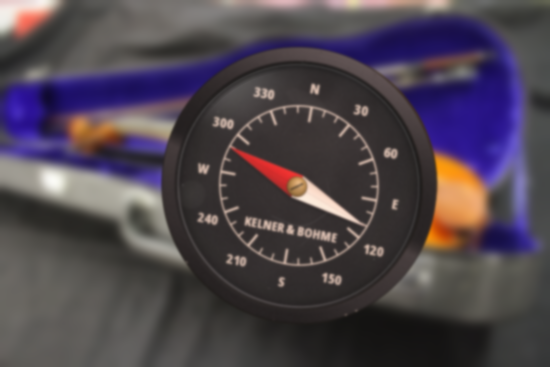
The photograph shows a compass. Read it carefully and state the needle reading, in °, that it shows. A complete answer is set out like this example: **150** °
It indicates **290** °
